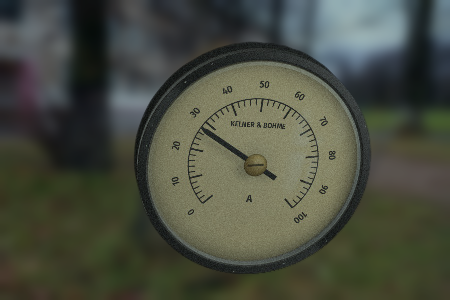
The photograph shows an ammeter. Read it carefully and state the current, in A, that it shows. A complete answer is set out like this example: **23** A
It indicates **28** A
